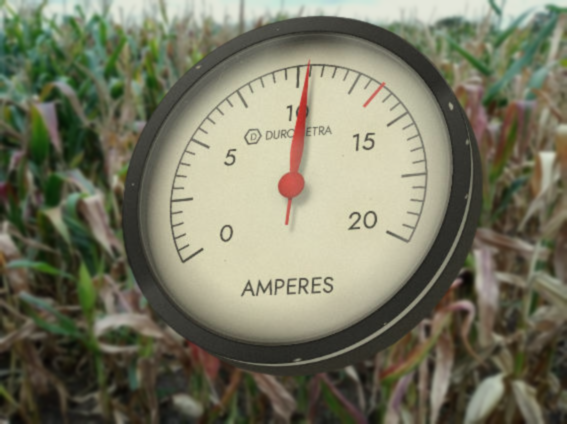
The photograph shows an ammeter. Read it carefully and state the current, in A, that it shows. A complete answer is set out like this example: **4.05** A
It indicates **10.5** A
